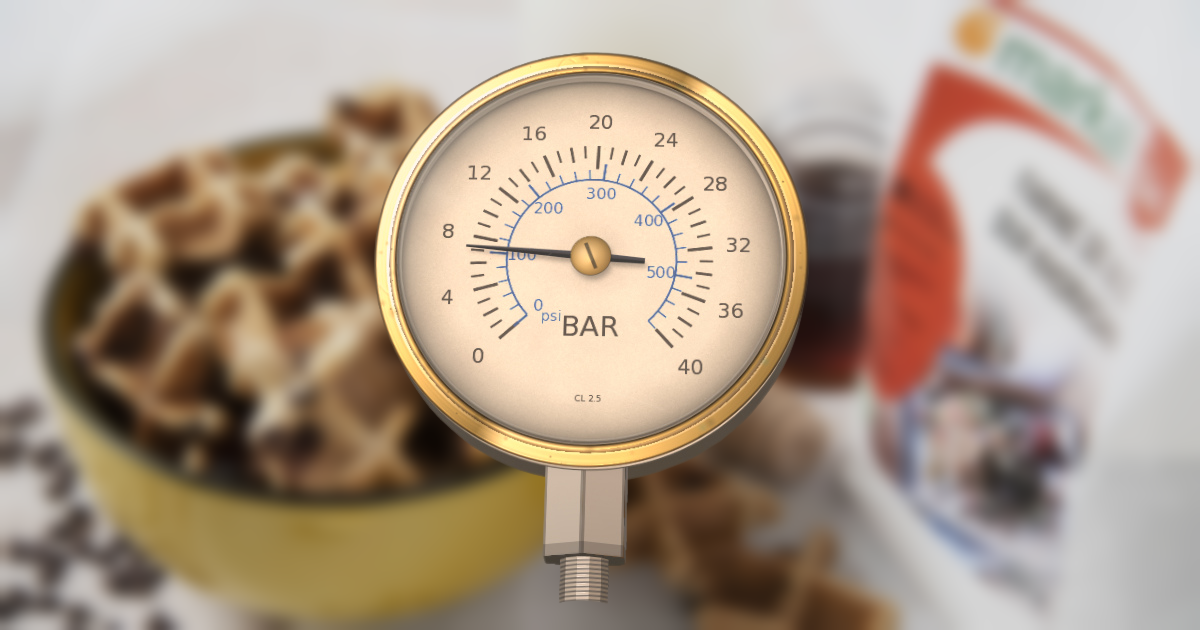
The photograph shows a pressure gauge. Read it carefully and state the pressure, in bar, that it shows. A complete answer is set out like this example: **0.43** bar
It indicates **7** bar
